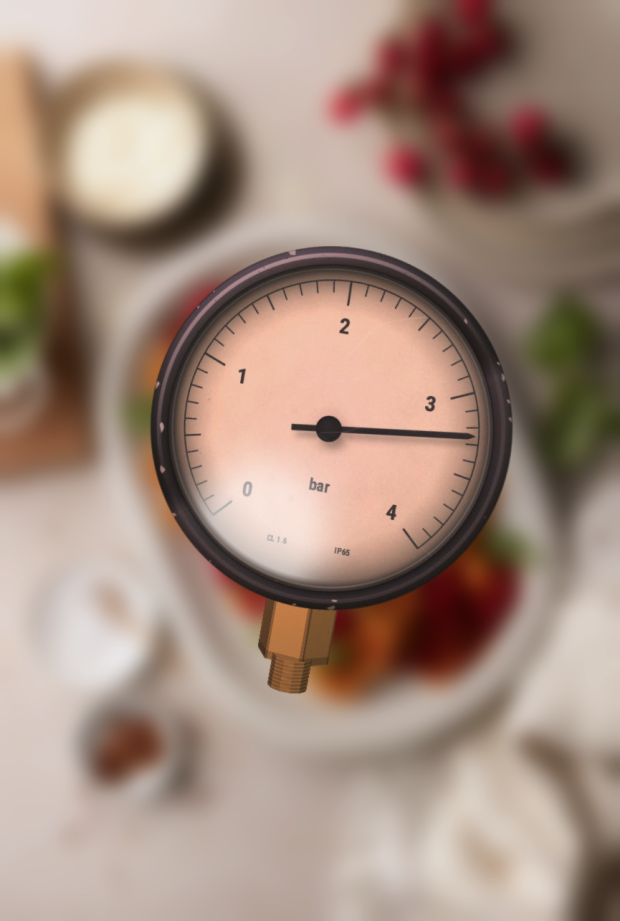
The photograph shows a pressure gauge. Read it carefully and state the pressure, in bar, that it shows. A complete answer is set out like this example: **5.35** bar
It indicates **3.25** bar
